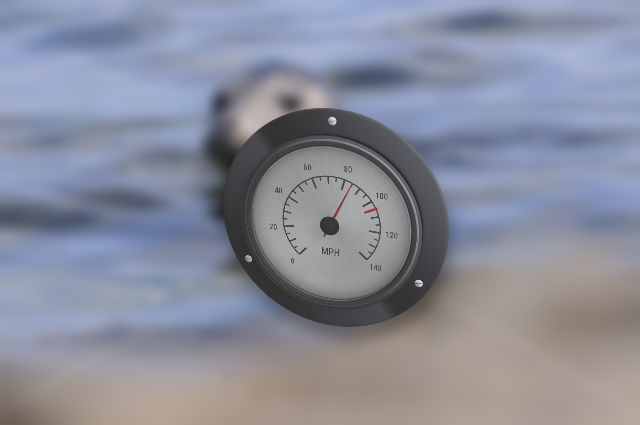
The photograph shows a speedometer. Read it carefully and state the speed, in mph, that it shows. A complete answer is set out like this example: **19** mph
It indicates **85** mph
